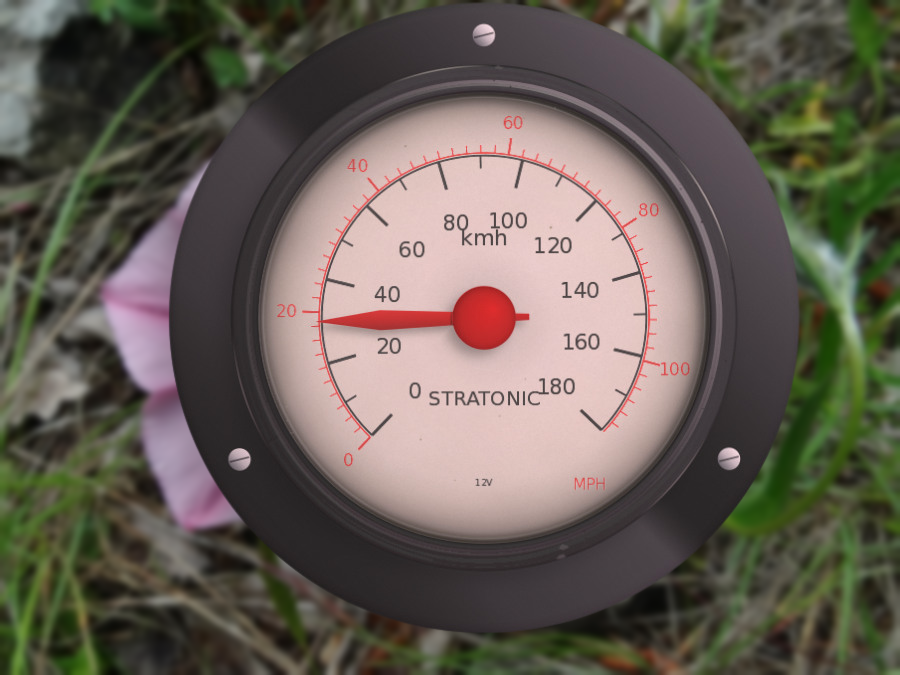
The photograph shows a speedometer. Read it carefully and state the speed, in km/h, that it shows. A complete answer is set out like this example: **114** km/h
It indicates **30** km/h
